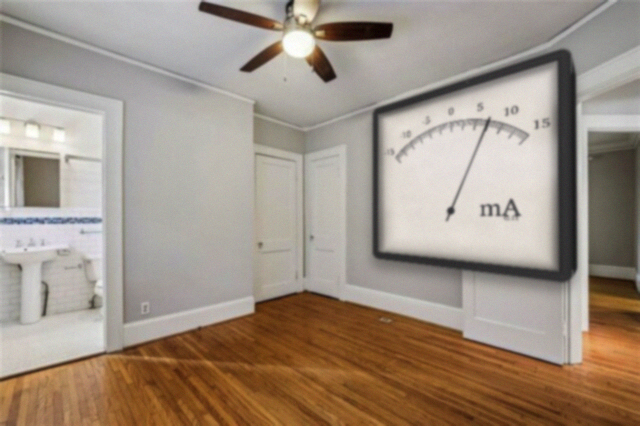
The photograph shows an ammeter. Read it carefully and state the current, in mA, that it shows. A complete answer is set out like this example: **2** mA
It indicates **7.5** mA
